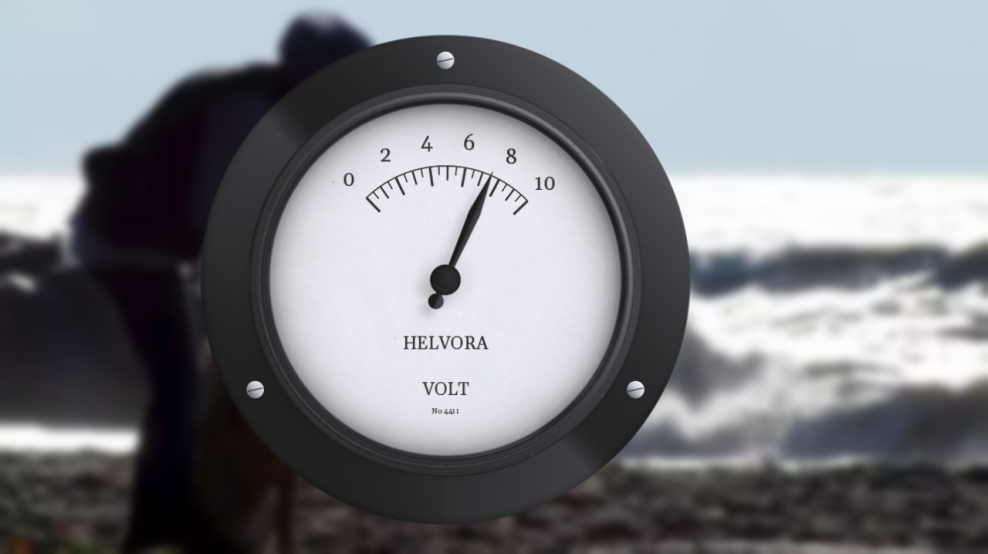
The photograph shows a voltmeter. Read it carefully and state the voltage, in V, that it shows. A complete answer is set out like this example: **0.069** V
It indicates **7.5** V
